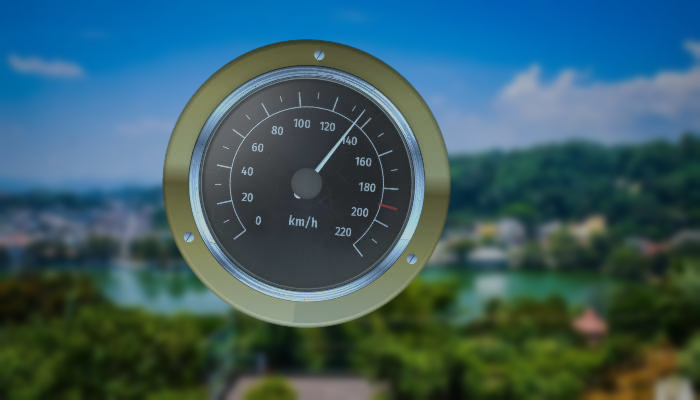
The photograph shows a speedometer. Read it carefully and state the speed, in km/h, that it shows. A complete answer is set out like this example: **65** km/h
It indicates **135** km/h
